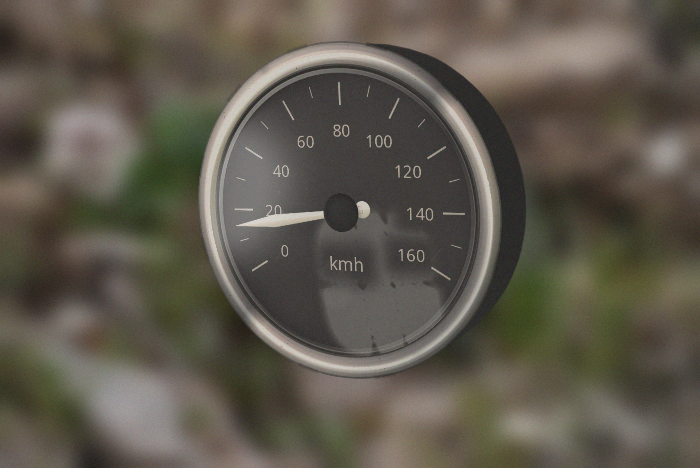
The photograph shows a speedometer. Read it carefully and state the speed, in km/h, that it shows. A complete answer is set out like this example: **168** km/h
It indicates **15** km/h
